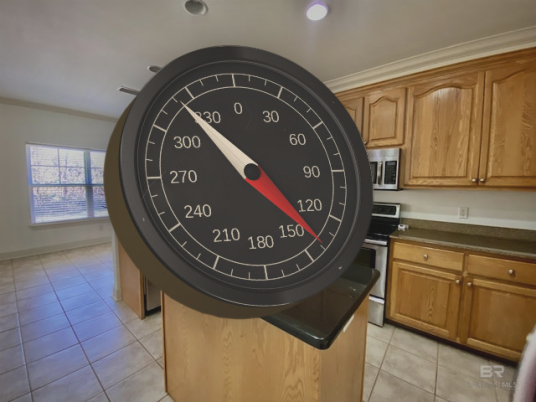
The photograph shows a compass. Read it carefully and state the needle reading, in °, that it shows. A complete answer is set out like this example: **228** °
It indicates **140** °
